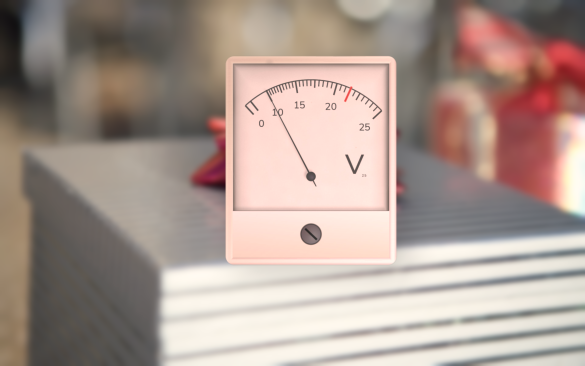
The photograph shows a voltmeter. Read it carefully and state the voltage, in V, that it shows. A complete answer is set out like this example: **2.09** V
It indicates **10** V
